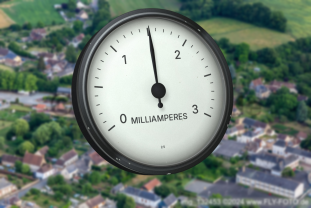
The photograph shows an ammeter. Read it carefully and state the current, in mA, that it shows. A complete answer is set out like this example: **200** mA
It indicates **1.5** mA
